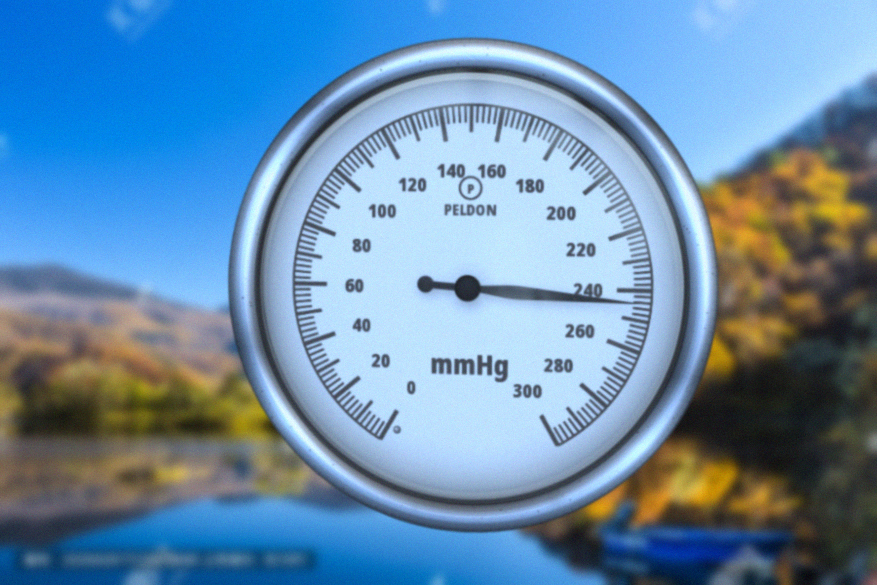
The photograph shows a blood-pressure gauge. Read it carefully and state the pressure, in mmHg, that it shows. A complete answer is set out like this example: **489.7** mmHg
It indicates **244** mmHg
